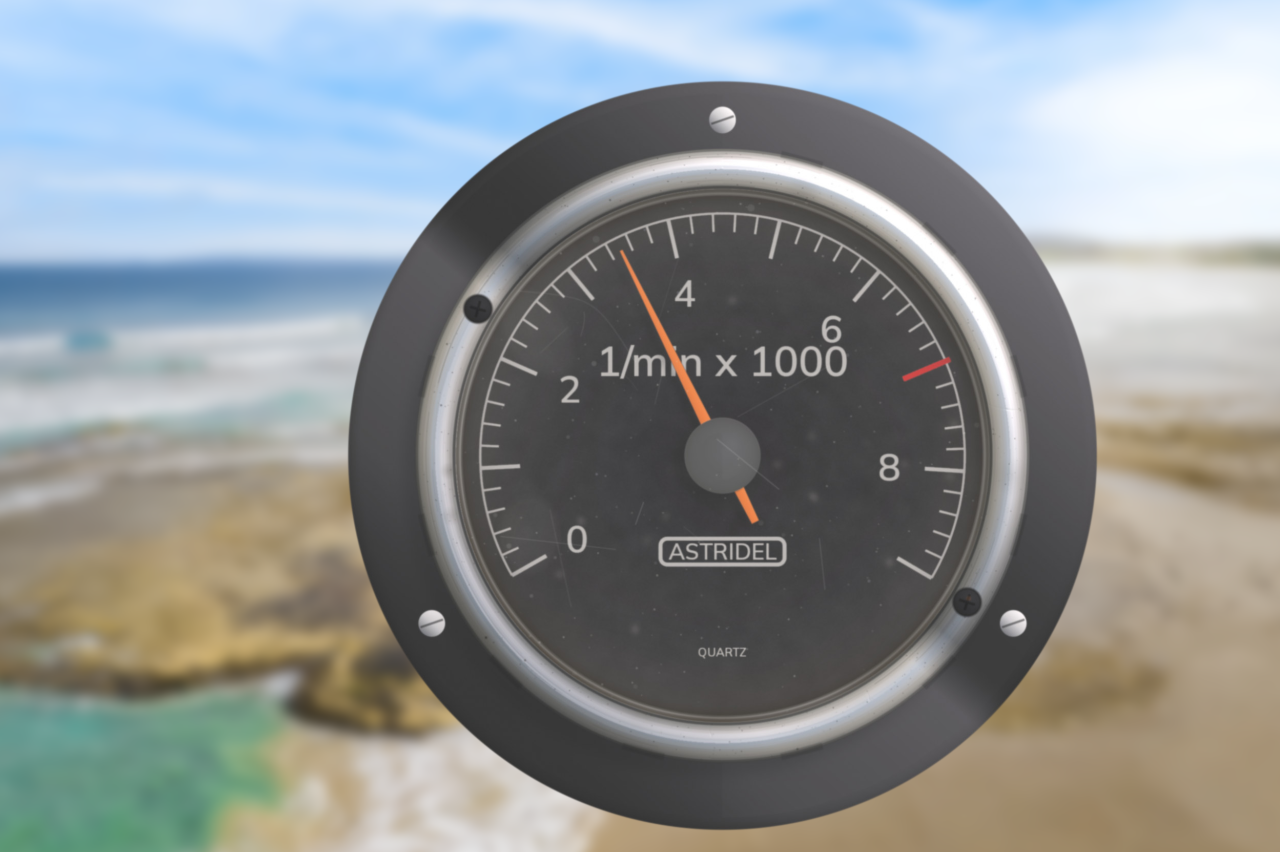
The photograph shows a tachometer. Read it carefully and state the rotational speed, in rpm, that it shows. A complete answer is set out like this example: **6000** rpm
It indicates **3500** rpm
